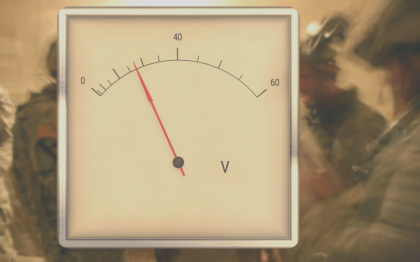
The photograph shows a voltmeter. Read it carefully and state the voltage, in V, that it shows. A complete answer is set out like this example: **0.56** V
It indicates **27.5** V
